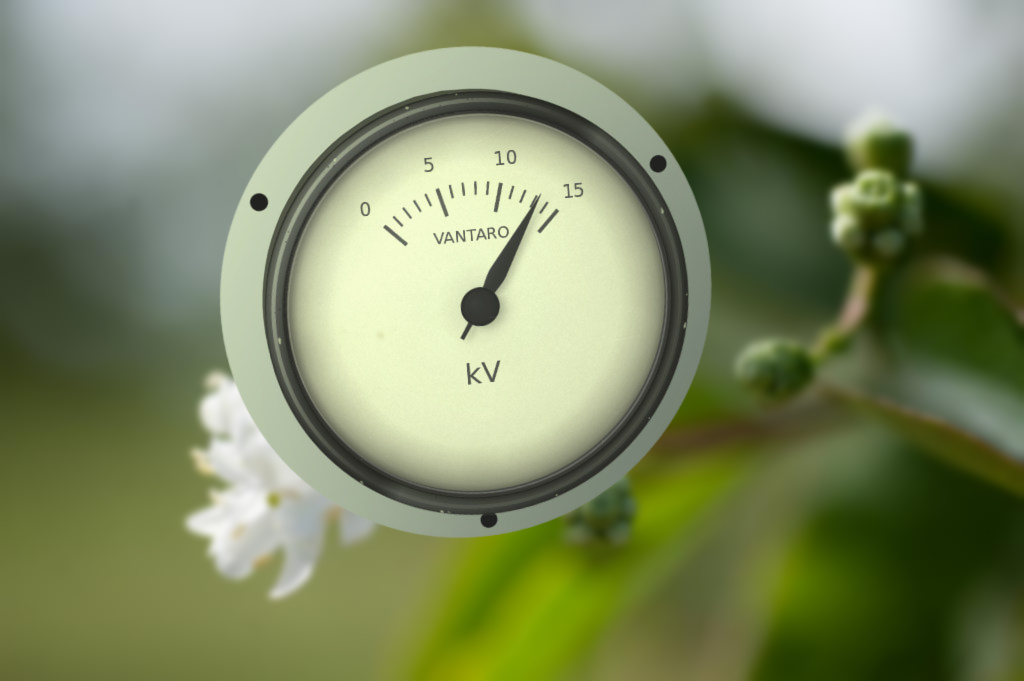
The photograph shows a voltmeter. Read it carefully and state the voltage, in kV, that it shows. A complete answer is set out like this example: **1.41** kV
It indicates **13** kV
